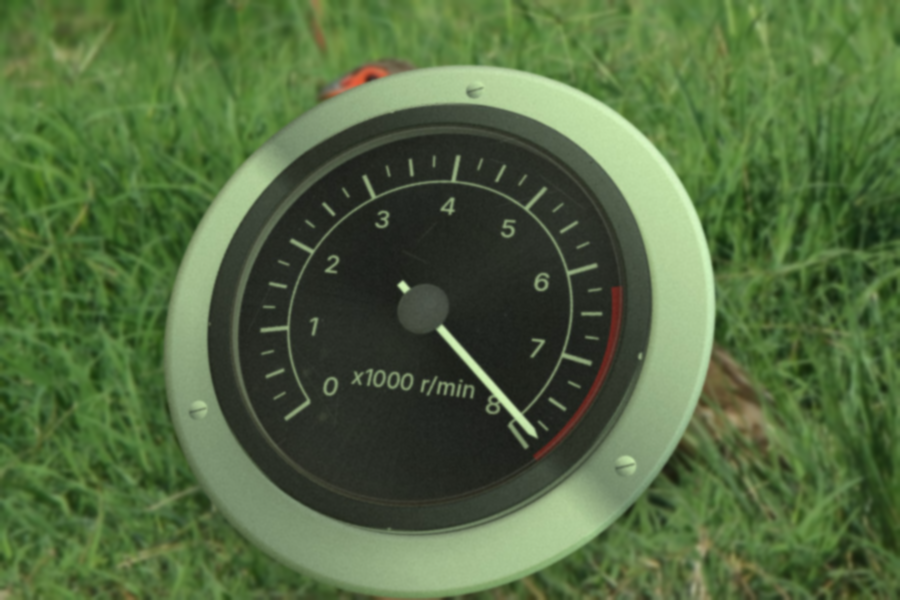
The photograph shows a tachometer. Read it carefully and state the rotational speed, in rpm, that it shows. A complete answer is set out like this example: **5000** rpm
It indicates **7875** rpm
